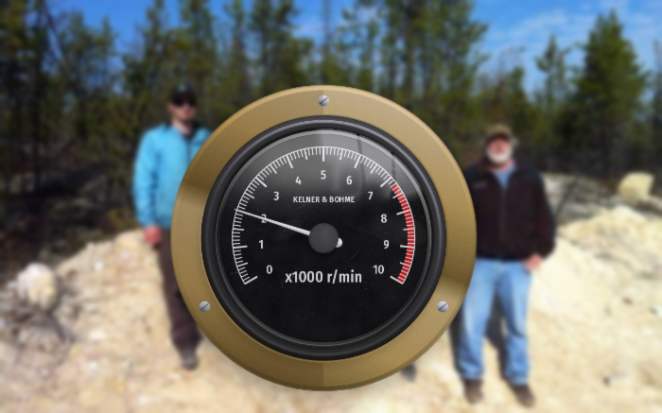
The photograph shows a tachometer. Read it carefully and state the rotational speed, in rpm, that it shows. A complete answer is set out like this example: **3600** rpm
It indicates **2000** rpm
